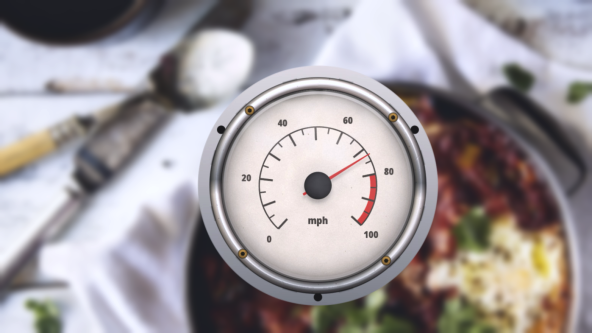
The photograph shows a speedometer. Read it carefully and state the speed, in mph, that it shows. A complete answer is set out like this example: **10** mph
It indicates **72.5** mph
